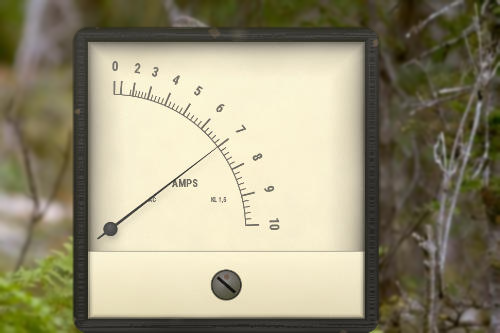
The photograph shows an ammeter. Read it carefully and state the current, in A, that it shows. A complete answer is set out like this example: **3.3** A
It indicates **7** A
